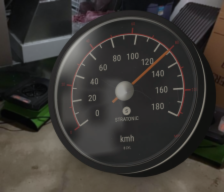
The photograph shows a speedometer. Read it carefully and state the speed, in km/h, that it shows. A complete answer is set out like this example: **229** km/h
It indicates **130** km/h
